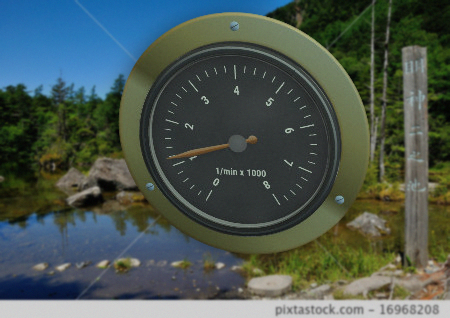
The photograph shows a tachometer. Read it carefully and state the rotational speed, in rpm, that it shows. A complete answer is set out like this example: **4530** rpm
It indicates **1200** rpm
